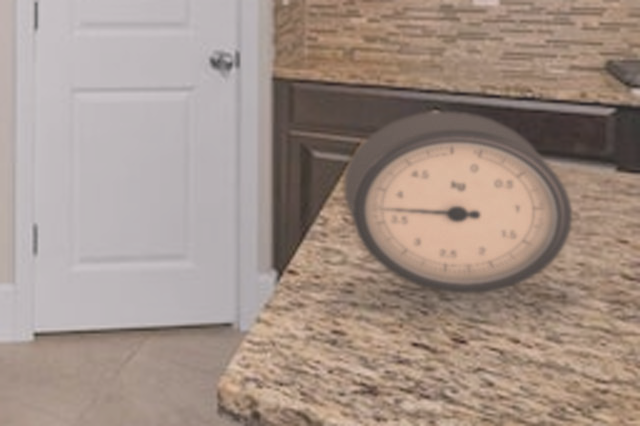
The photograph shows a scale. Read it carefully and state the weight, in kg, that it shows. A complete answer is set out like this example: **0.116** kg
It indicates **3.75** kg
